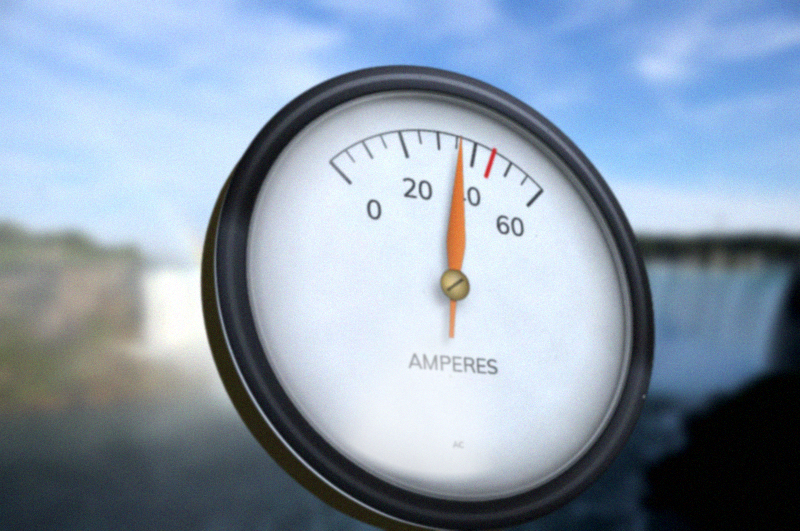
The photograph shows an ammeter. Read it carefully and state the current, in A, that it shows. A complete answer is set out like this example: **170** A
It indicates **35** A
